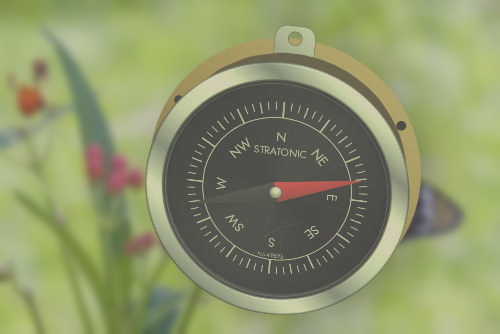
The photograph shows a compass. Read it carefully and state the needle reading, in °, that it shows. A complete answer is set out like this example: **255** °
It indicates **75** °
